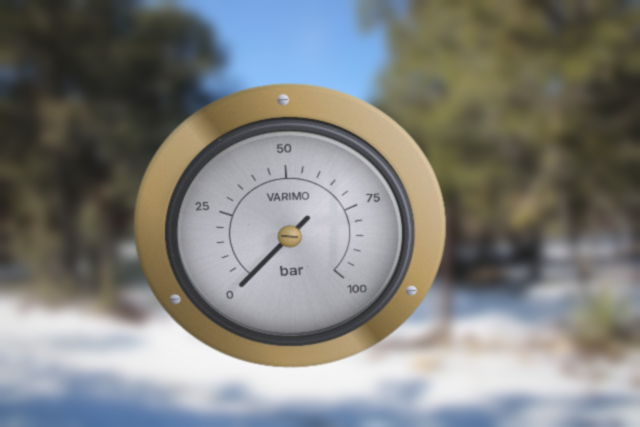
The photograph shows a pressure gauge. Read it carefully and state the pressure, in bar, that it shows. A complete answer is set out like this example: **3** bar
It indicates **0** bar
